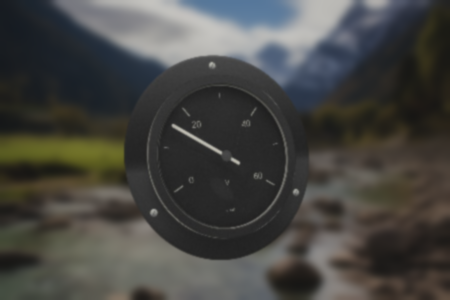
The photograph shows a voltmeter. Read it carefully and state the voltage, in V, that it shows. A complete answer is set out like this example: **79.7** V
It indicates **15** V
